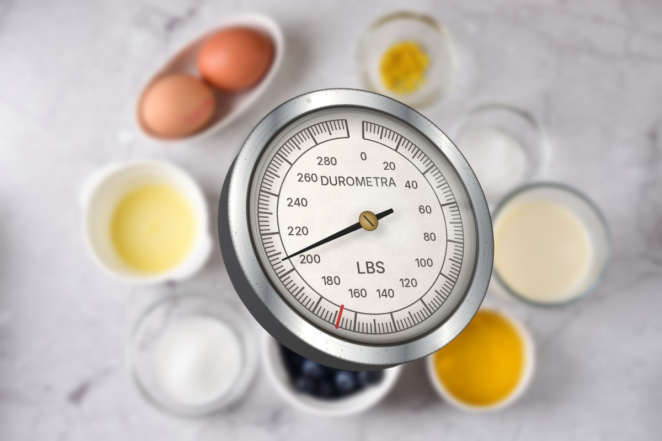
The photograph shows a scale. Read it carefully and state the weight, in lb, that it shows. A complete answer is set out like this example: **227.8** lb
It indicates **206** lb
